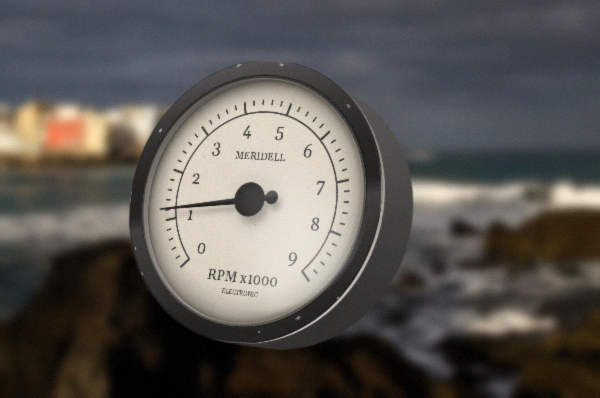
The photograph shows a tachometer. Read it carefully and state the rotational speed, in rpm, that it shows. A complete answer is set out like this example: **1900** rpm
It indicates **1200** rpm
